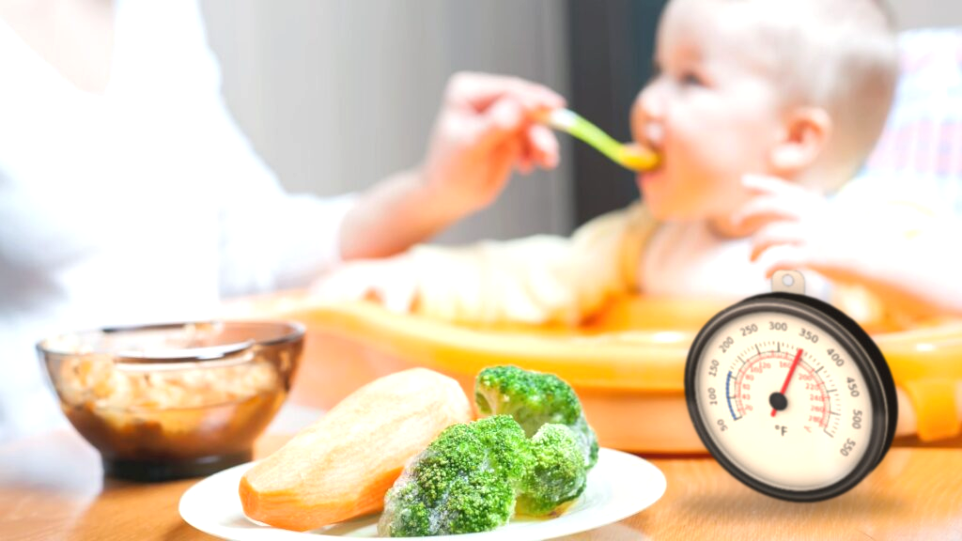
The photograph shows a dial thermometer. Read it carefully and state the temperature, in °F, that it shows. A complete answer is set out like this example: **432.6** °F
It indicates **350** °F
